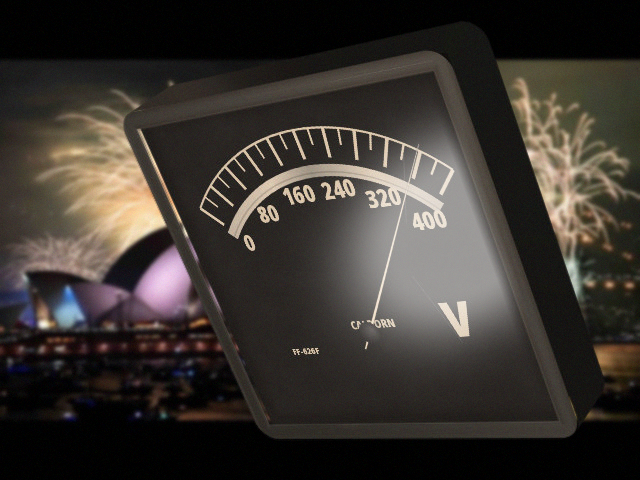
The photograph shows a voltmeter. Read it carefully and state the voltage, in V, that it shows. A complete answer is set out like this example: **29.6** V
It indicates **360** V
